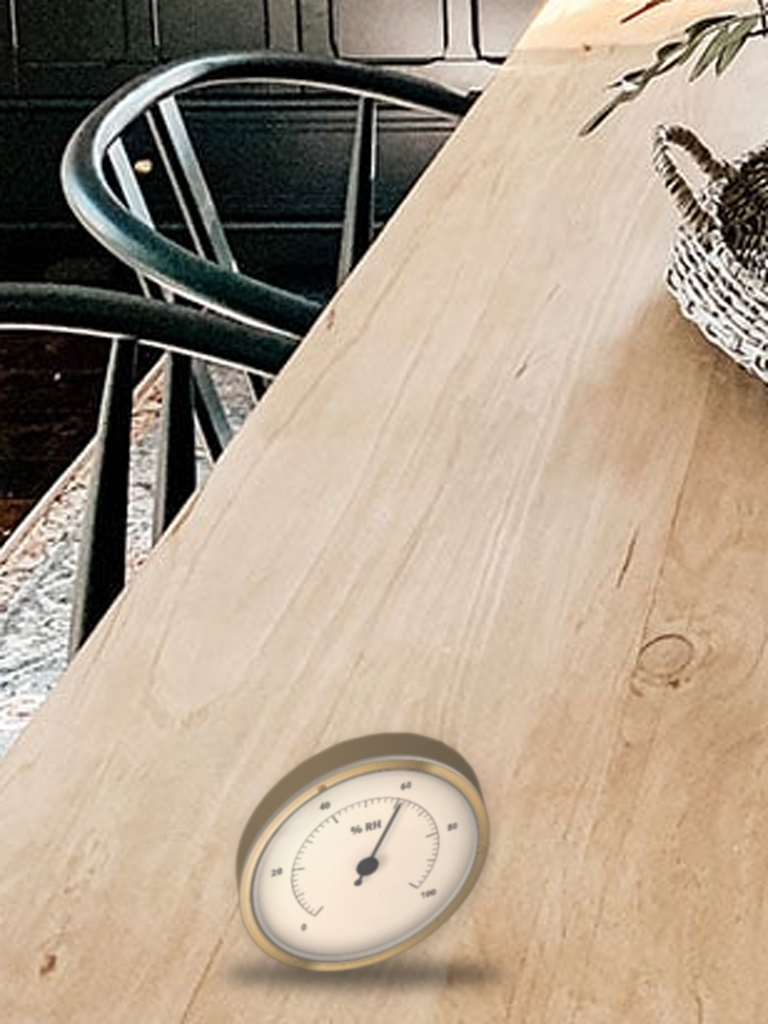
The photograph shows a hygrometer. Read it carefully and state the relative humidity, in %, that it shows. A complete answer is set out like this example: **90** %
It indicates **60** %
